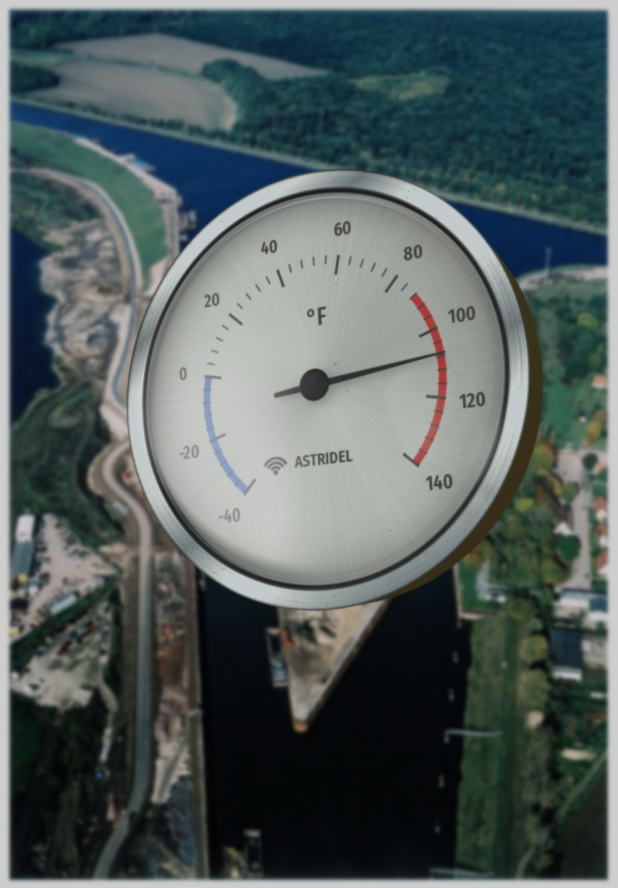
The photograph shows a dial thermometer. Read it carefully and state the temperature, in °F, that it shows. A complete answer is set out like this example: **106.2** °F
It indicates **108** °F
